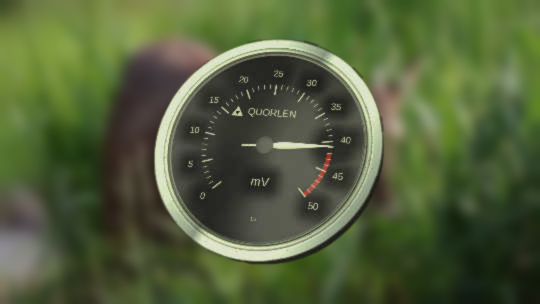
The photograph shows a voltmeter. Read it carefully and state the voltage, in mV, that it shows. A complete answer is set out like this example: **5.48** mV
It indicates **41** mV
